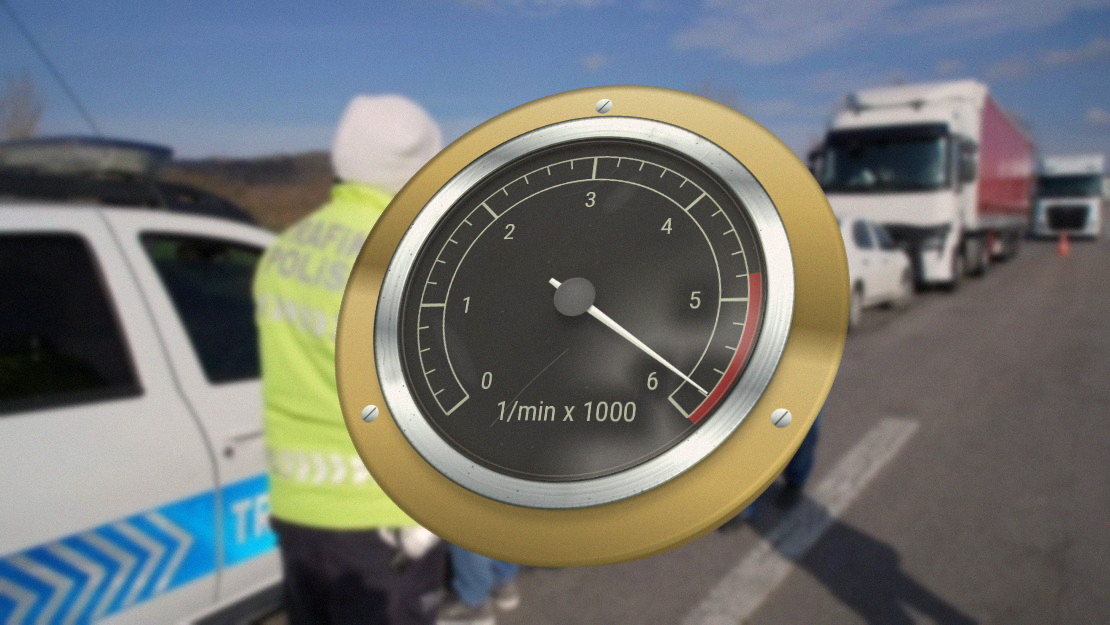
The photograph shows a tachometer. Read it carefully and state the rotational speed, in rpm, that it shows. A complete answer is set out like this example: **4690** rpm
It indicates **5800** rpm
